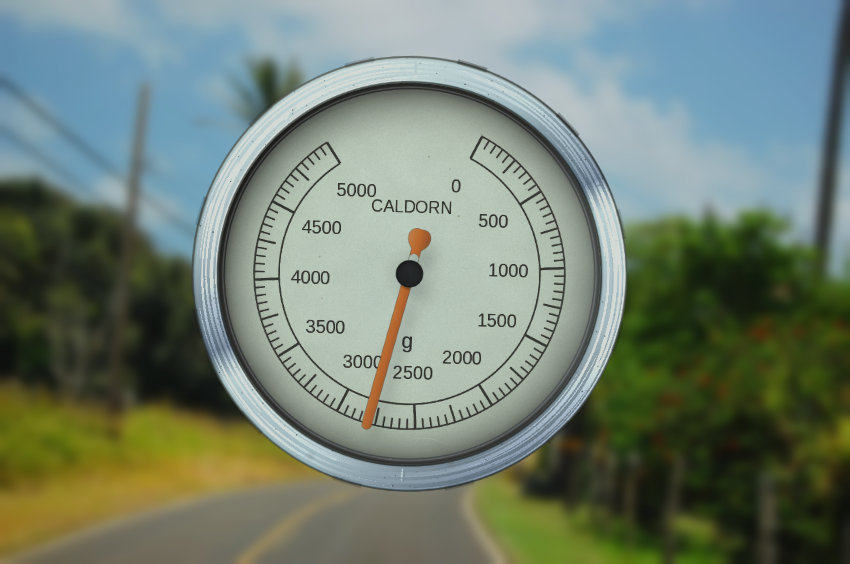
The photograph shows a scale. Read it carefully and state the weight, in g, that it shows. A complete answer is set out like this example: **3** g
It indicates **2800** g
